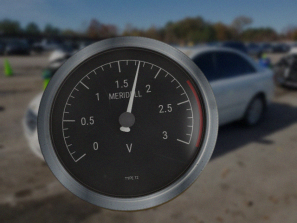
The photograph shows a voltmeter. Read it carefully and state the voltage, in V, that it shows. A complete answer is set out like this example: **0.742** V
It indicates **1.75** V
